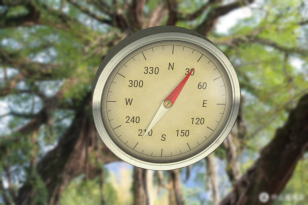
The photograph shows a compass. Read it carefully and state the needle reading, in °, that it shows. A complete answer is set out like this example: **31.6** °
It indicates **30** °
